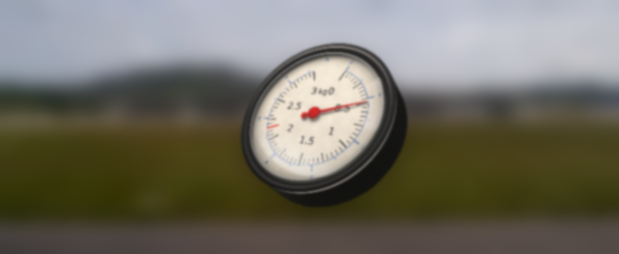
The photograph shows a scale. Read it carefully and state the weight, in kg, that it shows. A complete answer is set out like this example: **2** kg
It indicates **0.5** kg
